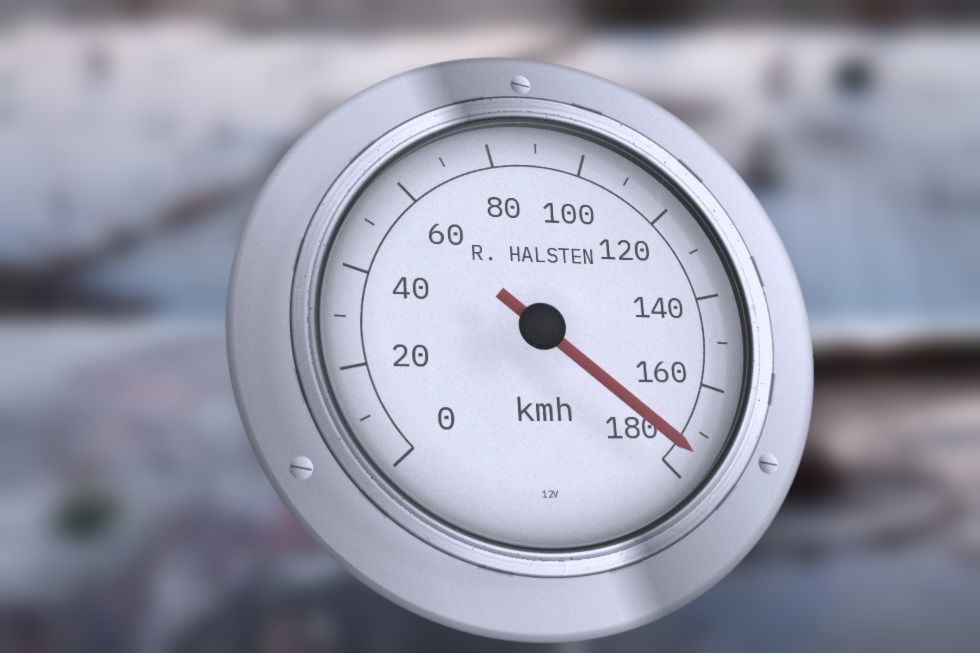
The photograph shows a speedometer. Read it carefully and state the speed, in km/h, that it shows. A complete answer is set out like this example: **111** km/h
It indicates **175** km/h
